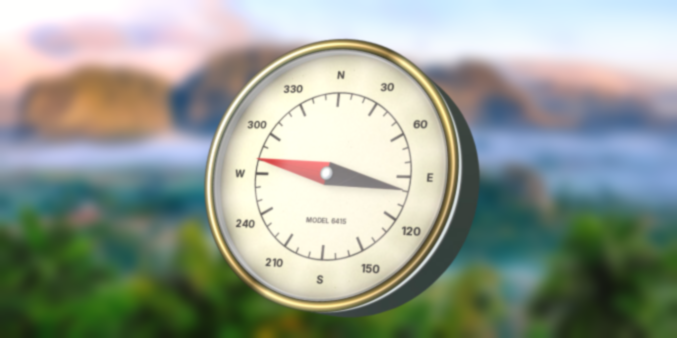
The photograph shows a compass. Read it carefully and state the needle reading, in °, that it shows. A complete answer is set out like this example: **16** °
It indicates **280** °
